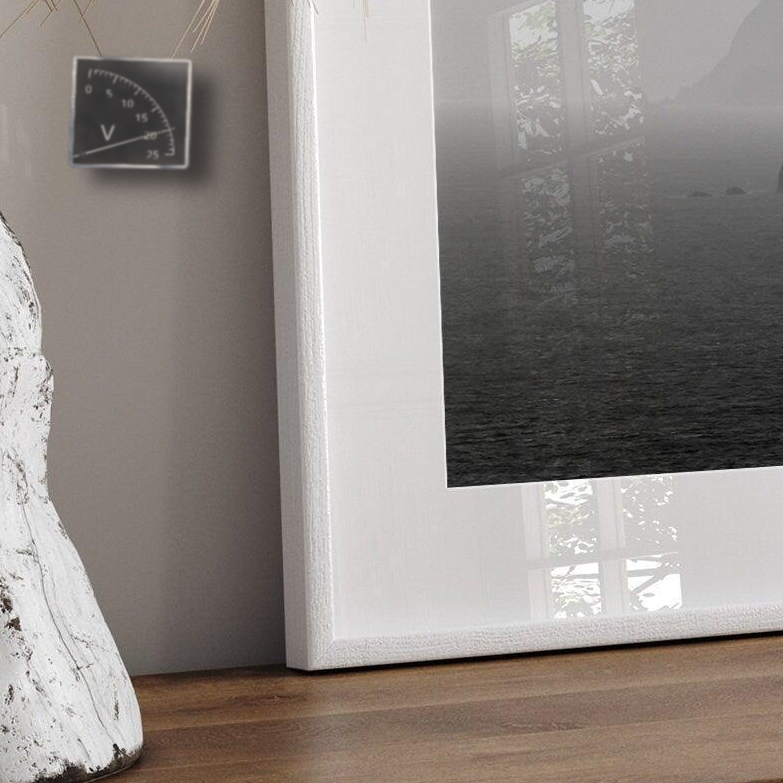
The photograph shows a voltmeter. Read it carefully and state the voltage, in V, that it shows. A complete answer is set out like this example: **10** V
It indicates **20** V
